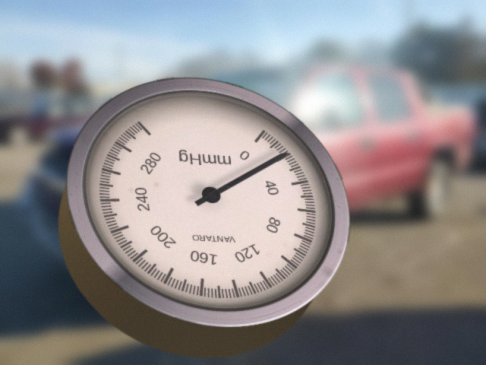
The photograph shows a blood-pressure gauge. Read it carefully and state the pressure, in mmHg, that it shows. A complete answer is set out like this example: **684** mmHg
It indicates **20** mmHg
